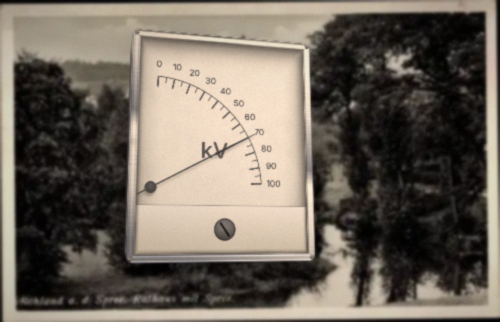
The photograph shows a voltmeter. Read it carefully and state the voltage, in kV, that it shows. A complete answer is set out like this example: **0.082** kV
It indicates **70** kV
